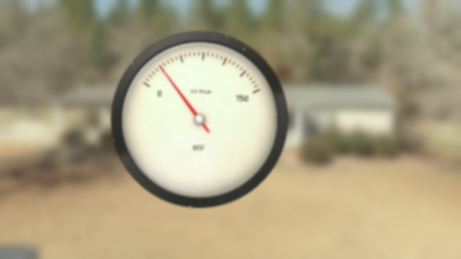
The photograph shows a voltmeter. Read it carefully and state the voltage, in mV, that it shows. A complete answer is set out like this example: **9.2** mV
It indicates **25** mV
